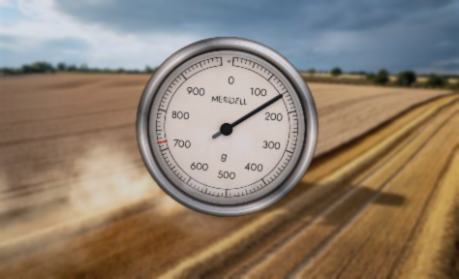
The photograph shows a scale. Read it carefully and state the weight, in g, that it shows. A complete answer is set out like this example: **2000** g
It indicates **150** g
